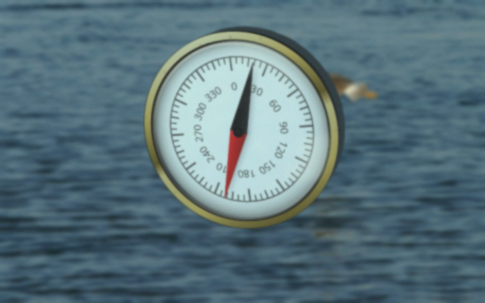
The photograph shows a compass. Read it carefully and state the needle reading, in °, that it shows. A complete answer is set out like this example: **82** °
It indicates **200** °
